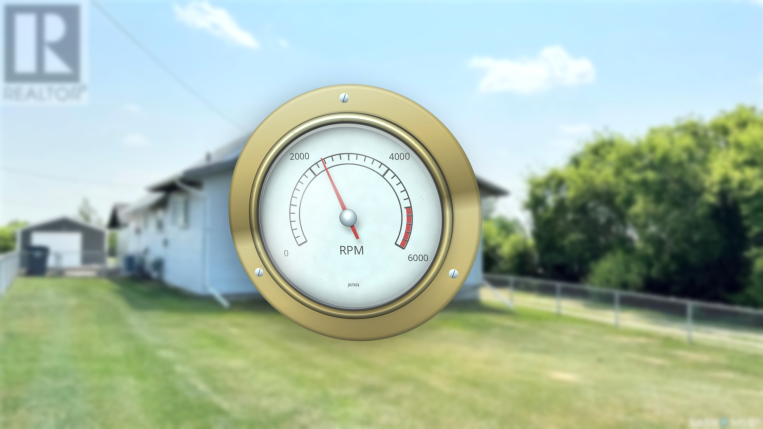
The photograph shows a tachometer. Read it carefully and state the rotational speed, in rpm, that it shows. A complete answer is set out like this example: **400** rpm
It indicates **2400** rpm
